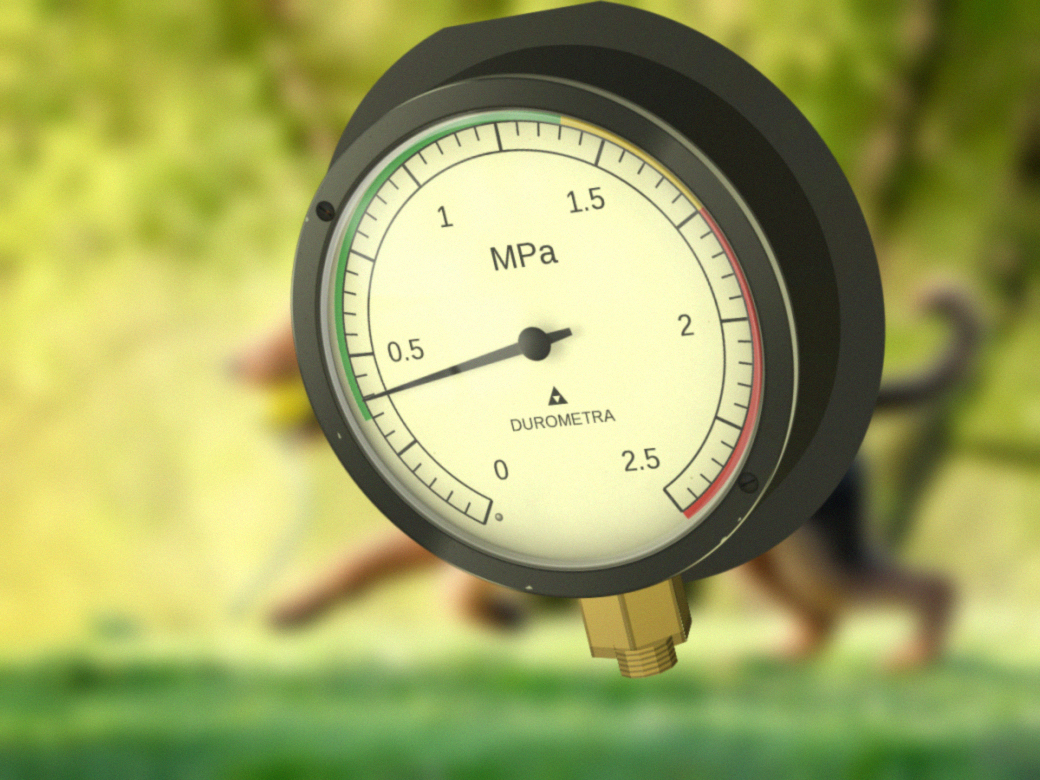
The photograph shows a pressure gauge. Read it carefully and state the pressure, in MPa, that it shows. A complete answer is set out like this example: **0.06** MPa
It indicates **0.4** MPa
